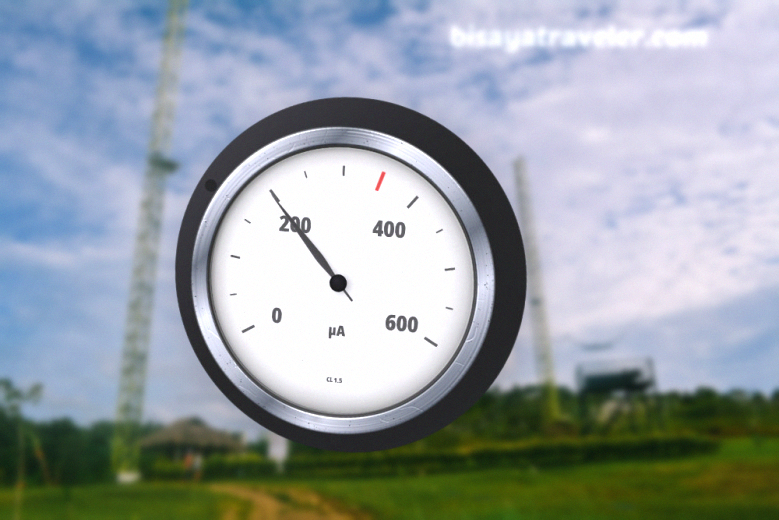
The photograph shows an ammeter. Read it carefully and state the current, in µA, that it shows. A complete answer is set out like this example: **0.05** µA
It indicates **200** µA
